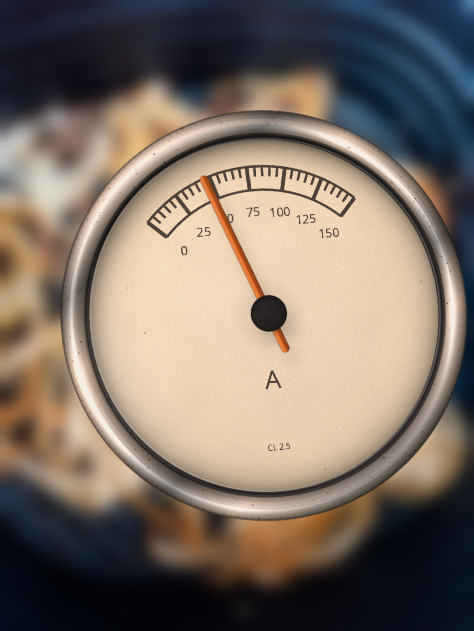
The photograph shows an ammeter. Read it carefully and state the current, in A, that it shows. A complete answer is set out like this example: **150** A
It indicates **45** A
